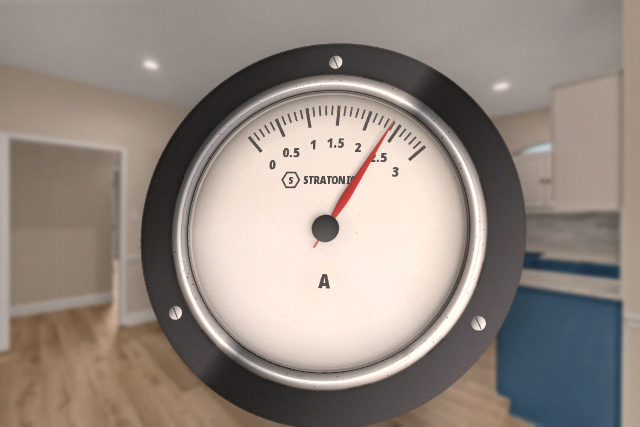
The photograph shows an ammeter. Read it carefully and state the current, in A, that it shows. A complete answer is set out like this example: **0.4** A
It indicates **2.4** A
